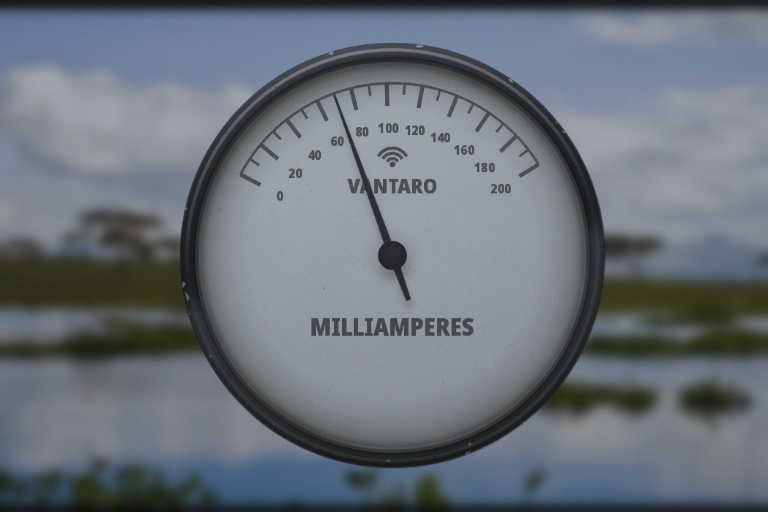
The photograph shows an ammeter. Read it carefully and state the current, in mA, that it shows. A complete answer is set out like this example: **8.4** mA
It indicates **70** mA
